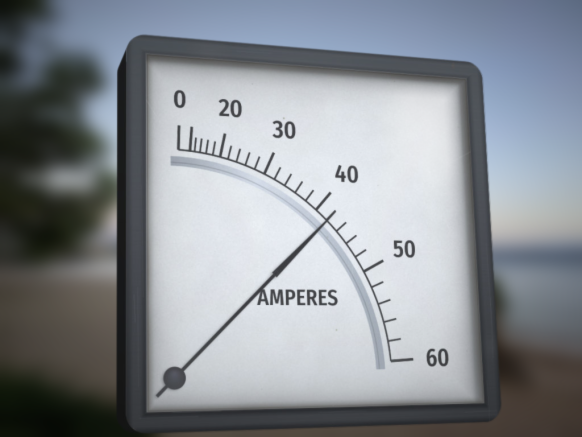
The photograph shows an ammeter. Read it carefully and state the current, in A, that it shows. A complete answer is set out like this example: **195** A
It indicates **42** A
